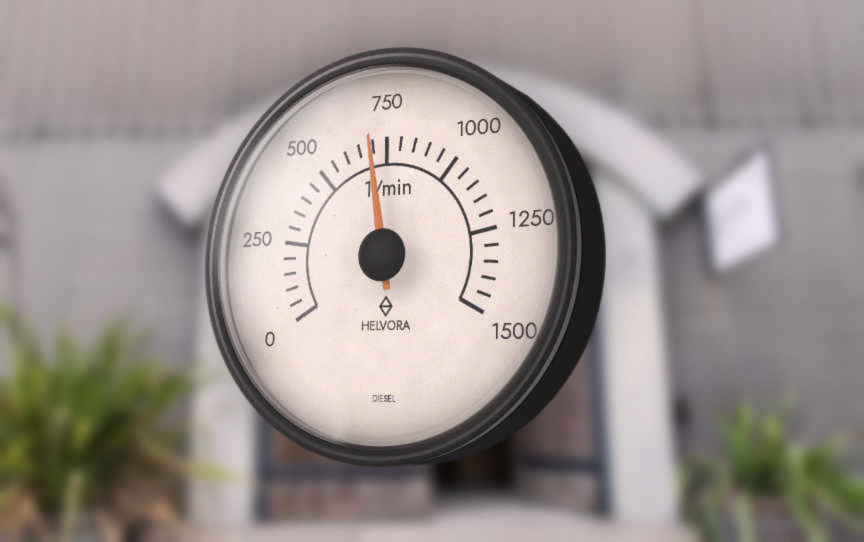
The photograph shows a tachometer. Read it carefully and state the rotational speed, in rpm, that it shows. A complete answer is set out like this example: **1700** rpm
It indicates **700** rpm
